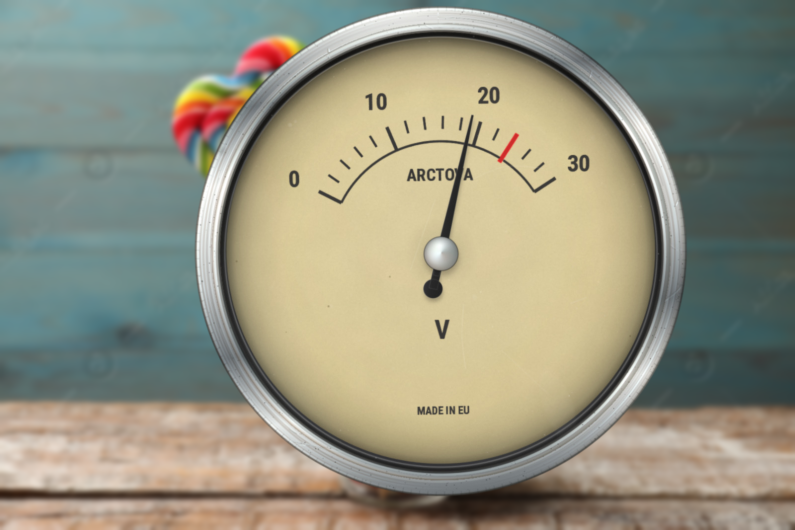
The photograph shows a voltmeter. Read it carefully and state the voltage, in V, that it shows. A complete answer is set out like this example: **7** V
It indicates **19** V
